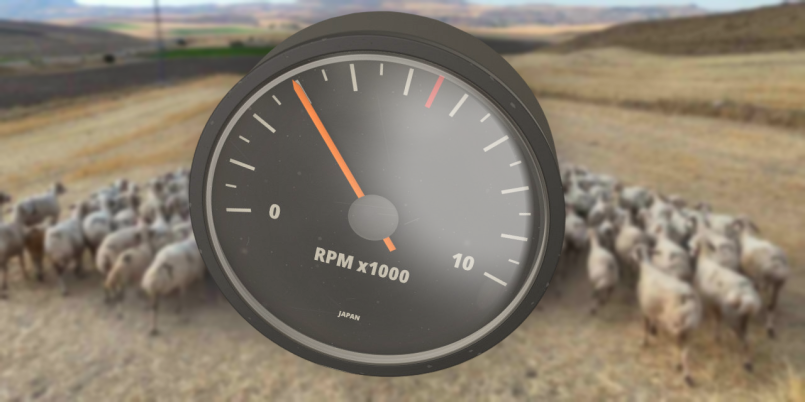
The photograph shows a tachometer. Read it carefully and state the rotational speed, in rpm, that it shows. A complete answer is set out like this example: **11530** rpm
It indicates **3000** rpm
